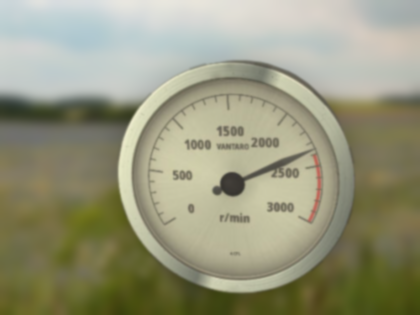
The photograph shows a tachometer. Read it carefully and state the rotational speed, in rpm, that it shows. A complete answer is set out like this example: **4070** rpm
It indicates **2350** rpm
